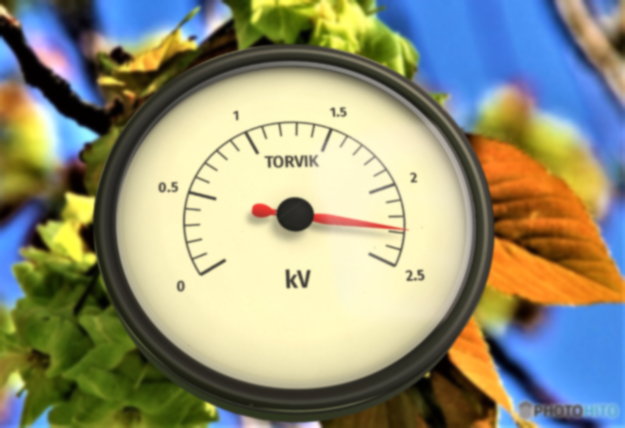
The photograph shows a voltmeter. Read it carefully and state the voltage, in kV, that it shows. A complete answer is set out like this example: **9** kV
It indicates **2.3** kV
